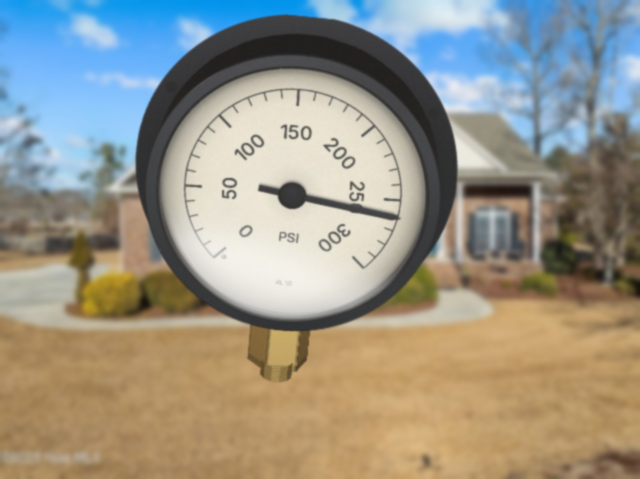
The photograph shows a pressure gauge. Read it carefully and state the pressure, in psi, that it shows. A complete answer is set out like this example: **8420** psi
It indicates **260** psi
